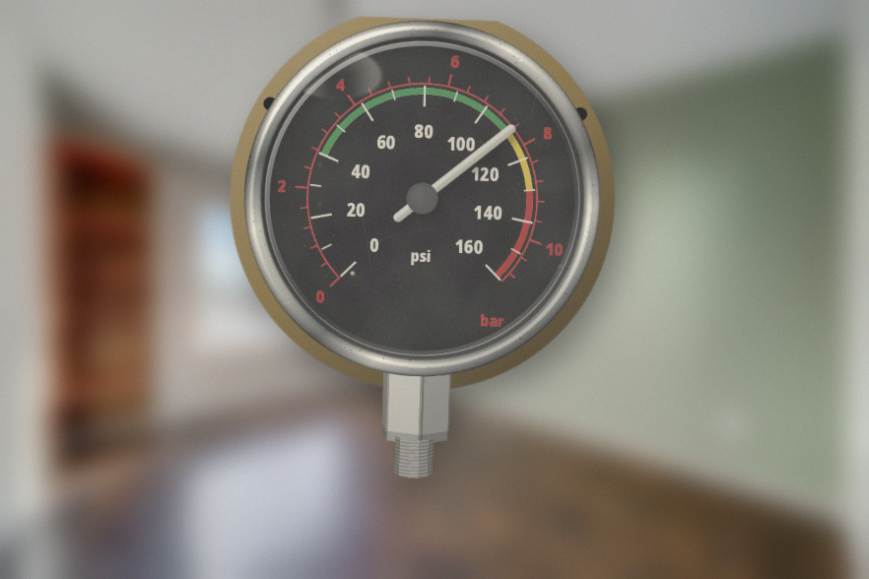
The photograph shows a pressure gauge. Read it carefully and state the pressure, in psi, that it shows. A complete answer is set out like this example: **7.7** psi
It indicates **110** psi
